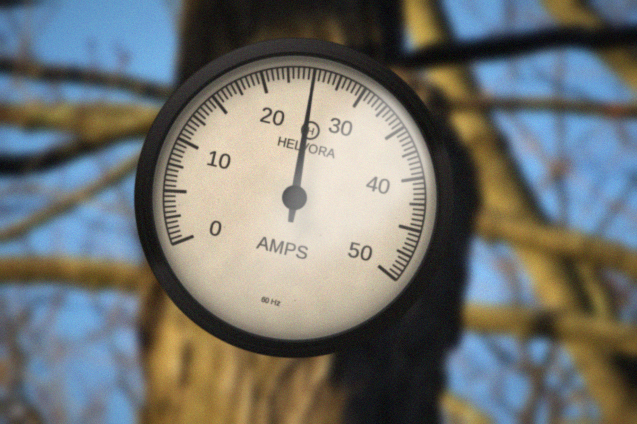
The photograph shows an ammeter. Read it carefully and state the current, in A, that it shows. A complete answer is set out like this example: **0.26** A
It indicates **25** A
